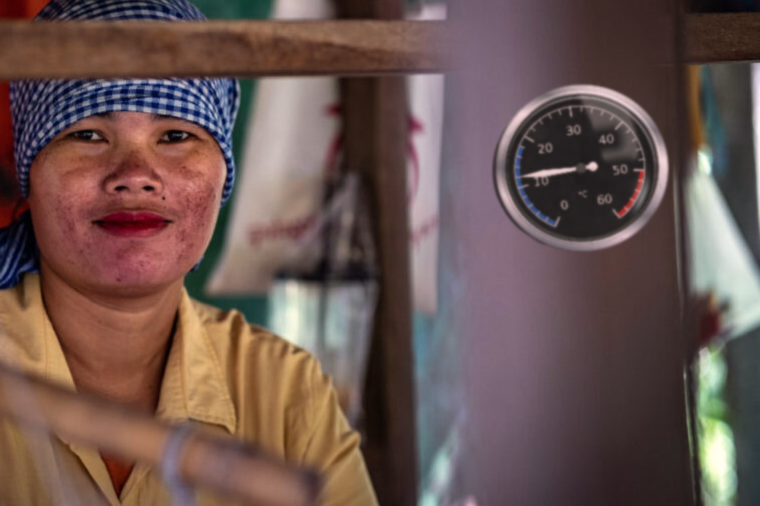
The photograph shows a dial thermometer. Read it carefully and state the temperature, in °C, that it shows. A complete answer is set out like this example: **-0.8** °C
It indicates **12** °C
